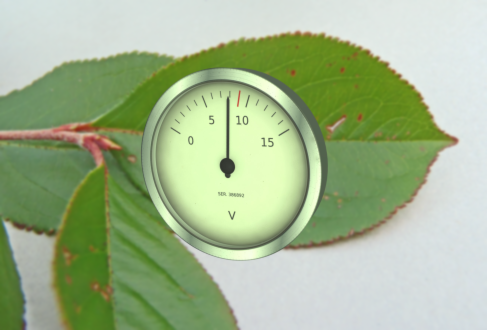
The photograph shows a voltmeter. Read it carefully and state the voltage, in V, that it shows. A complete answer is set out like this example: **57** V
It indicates **8** V
